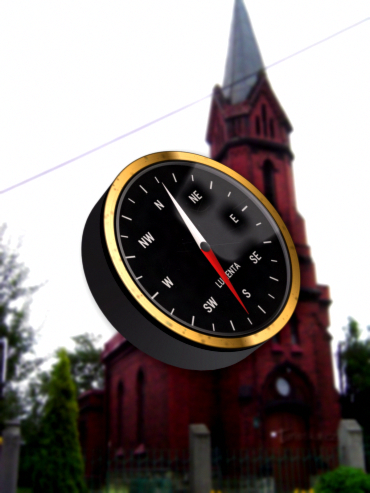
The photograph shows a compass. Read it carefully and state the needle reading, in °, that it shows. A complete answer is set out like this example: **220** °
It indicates **195** °
